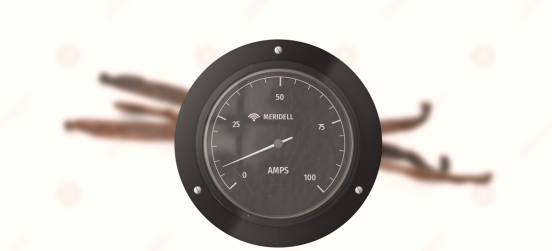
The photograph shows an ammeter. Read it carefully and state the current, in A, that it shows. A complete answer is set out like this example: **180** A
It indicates **7.5** A
